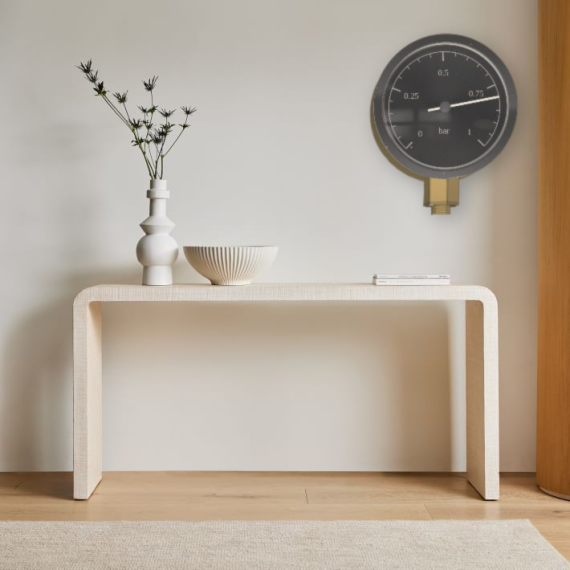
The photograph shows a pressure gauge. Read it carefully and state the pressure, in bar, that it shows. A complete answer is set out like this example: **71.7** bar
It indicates **0.8** bar
